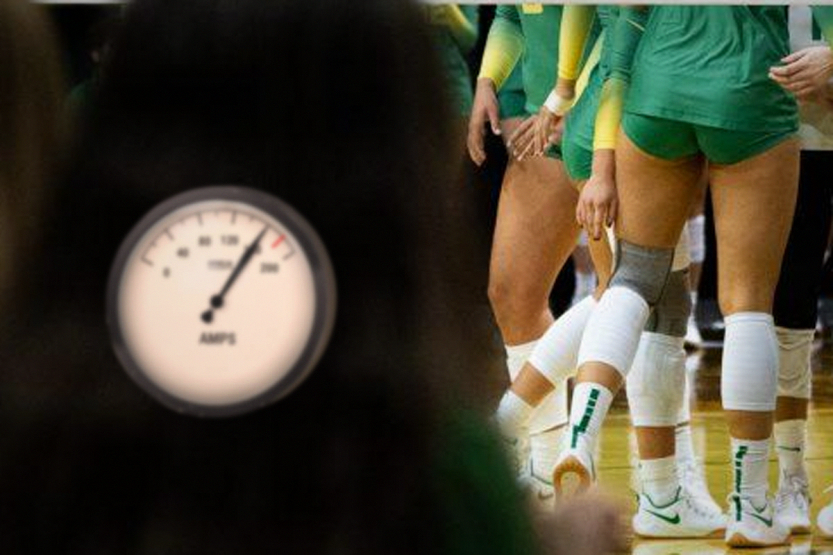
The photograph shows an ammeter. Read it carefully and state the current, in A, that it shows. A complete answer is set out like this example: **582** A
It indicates **160** A
